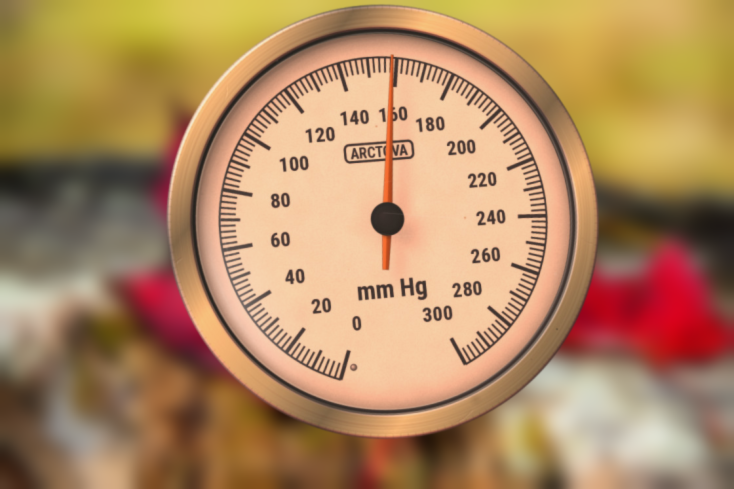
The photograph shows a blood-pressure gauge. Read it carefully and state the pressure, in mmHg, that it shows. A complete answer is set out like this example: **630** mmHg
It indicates **158** mmHg
